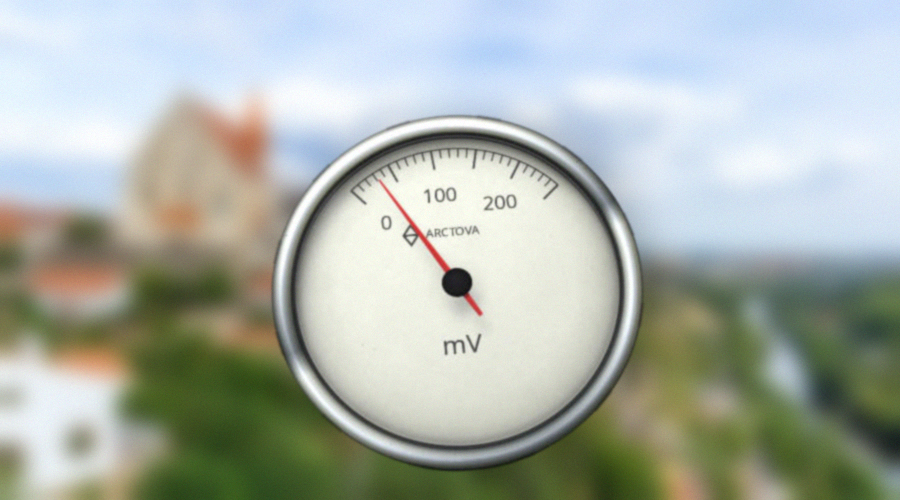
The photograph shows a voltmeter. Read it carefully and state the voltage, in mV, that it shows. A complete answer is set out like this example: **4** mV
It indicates **30** mV
